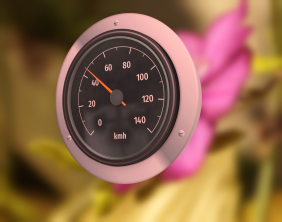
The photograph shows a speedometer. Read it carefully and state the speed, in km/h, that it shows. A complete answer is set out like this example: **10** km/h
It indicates **45** km/h
